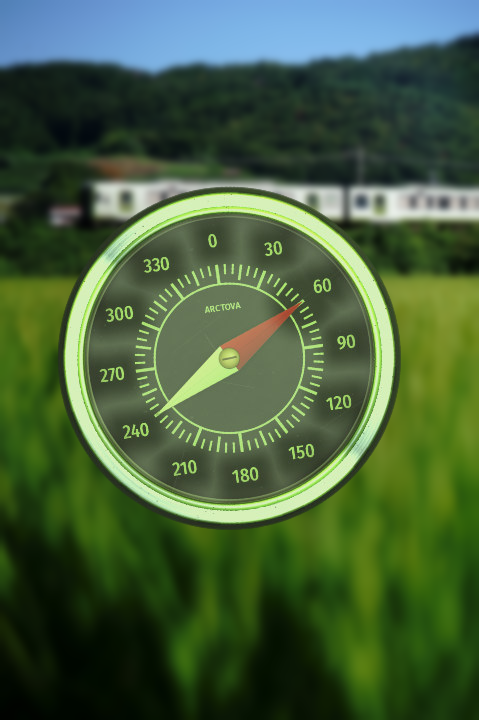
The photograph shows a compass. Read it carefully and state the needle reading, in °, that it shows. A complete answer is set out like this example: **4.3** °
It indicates **60** °
